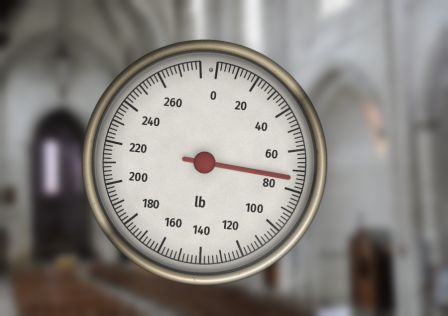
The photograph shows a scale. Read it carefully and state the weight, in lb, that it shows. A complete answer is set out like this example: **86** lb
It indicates **74** lb
